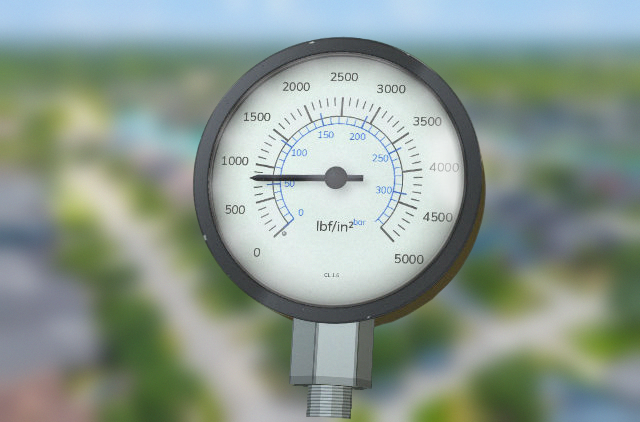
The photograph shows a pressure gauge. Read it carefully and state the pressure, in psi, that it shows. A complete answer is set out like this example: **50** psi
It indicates **800** psi
